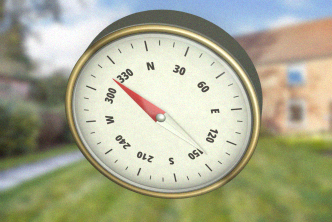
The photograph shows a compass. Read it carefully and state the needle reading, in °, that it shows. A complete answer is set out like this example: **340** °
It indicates **320** °
